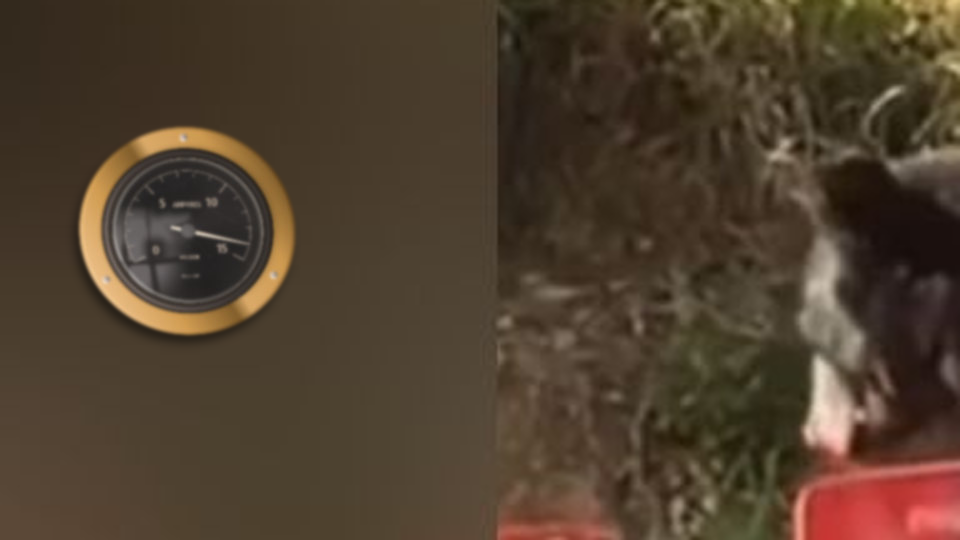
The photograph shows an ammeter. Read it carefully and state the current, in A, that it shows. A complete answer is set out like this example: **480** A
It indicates **14** A
